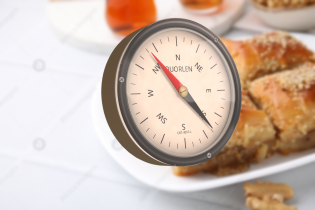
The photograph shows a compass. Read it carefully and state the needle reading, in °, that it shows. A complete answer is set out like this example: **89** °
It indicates **320** °
